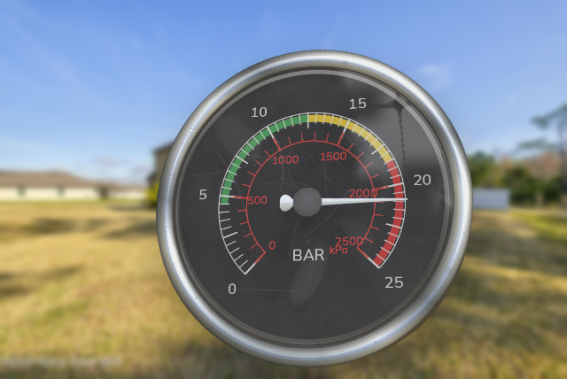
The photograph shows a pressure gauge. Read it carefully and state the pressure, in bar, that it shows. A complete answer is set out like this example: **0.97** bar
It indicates **21** bar
